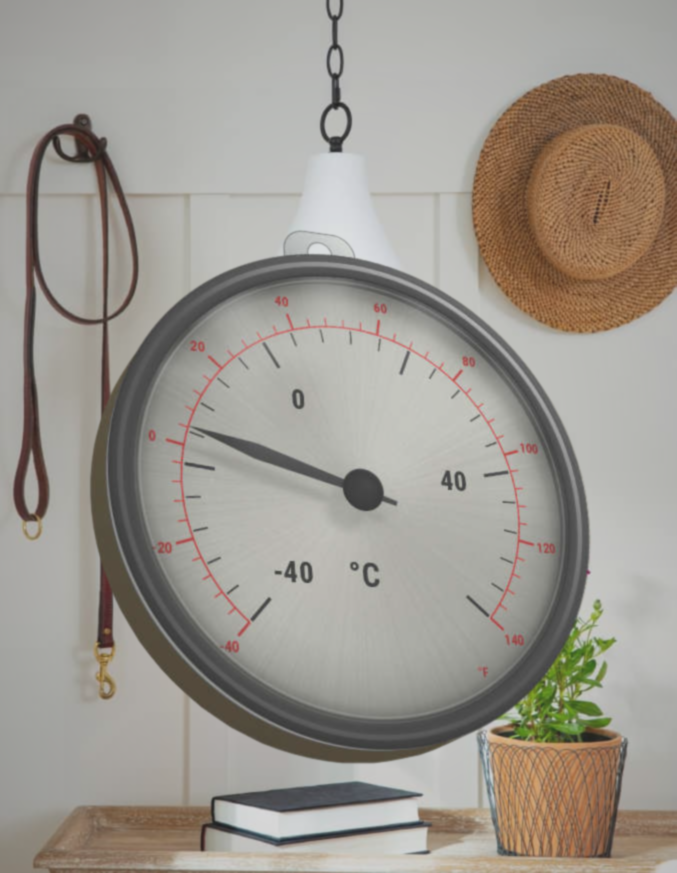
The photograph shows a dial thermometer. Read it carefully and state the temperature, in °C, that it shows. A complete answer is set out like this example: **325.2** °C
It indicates **-16** °C
